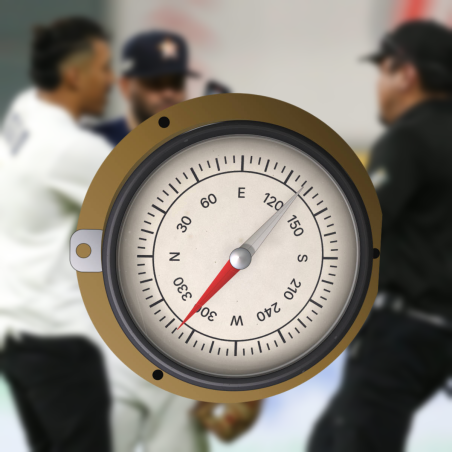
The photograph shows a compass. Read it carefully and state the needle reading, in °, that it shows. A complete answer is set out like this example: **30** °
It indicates **310** °
